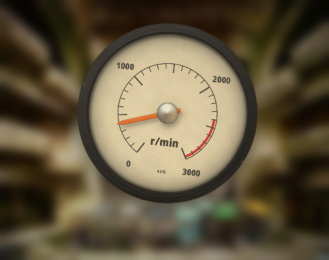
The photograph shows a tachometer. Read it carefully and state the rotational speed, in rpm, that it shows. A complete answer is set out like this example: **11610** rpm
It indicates **400** rpm
